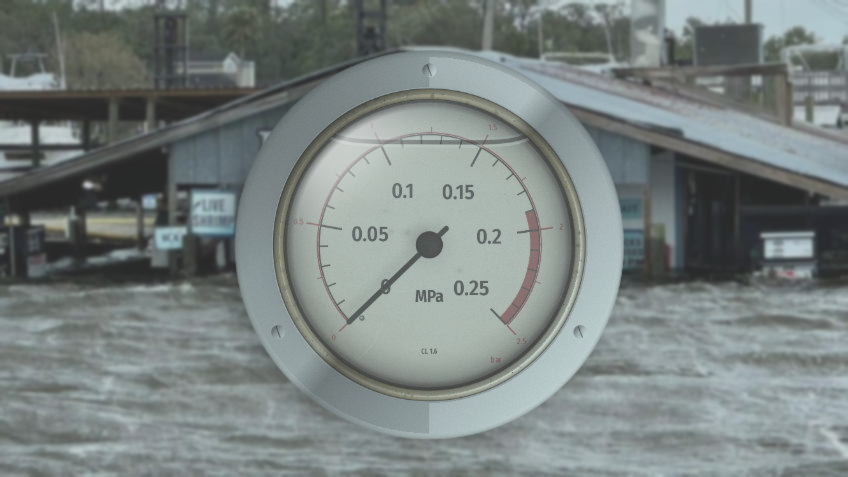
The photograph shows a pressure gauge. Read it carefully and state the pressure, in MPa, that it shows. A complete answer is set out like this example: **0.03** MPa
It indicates **0** MPa
